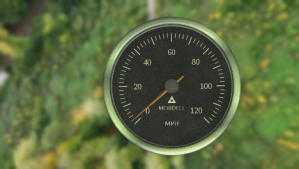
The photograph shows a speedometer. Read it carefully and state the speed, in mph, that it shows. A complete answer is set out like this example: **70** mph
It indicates **2** mph
